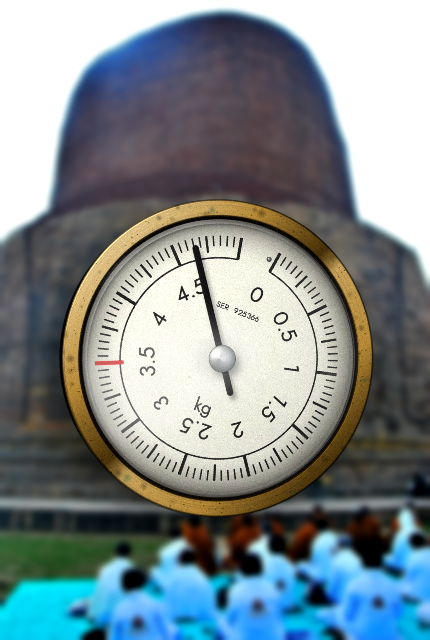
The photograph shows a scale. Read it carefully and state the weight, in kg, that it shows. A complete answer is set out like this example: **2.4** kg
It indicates **4.65** kg
